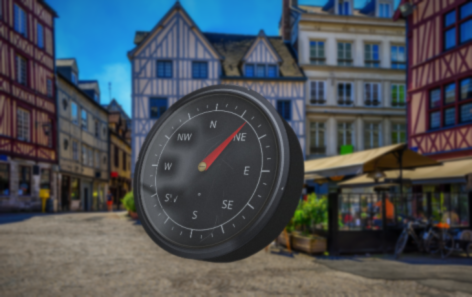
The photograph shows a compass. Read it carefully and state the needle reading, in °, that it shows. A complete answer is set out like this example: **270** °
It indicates **40** °
